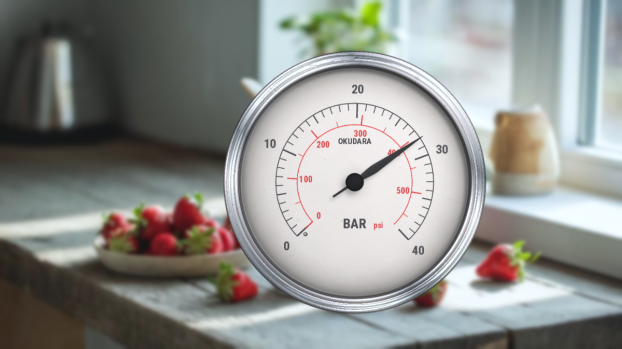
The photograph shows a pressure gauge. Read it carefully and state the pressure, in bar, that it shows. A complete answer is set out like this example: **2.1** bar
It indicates **28** bar
